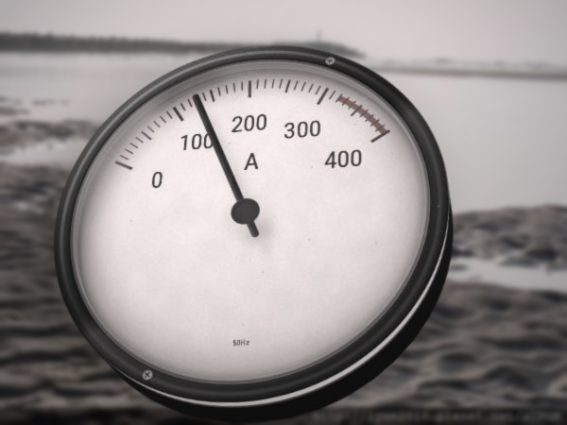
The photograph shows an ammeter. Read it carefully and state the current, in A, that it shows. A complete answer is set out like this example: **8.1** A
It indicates **130** A
